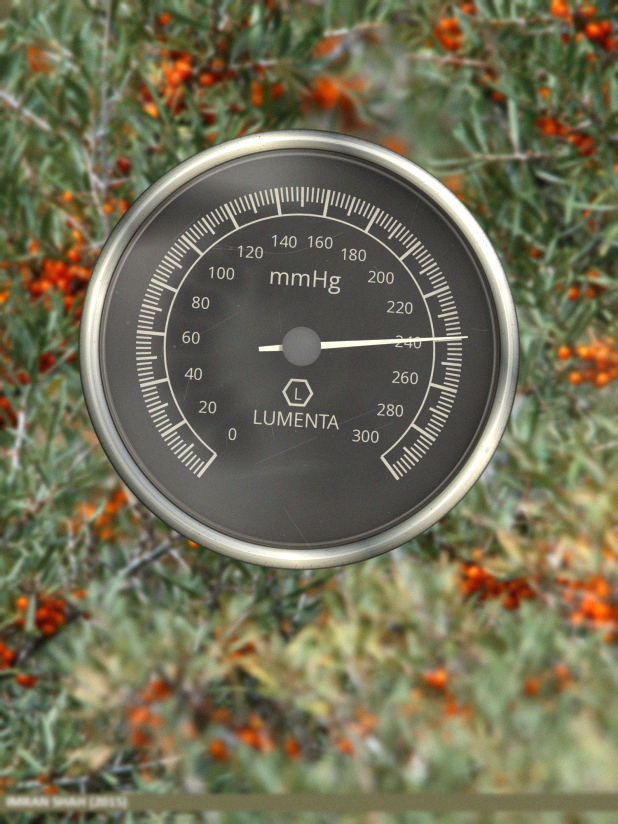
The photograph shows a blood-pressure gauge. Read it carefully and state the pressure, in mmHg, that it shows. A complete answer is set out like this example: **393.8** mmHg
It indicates **240** mmHg
